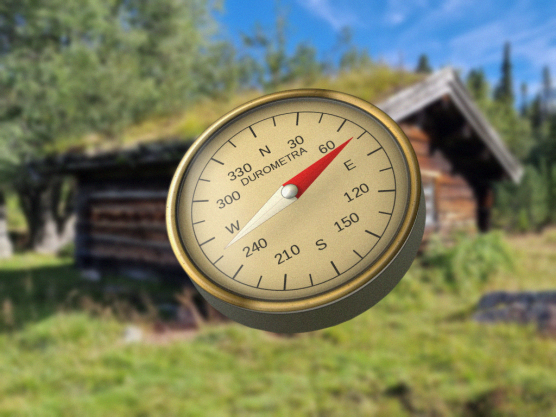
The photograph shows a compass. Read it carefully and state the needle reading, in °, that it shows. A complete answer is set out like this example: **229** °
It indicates **75** °
